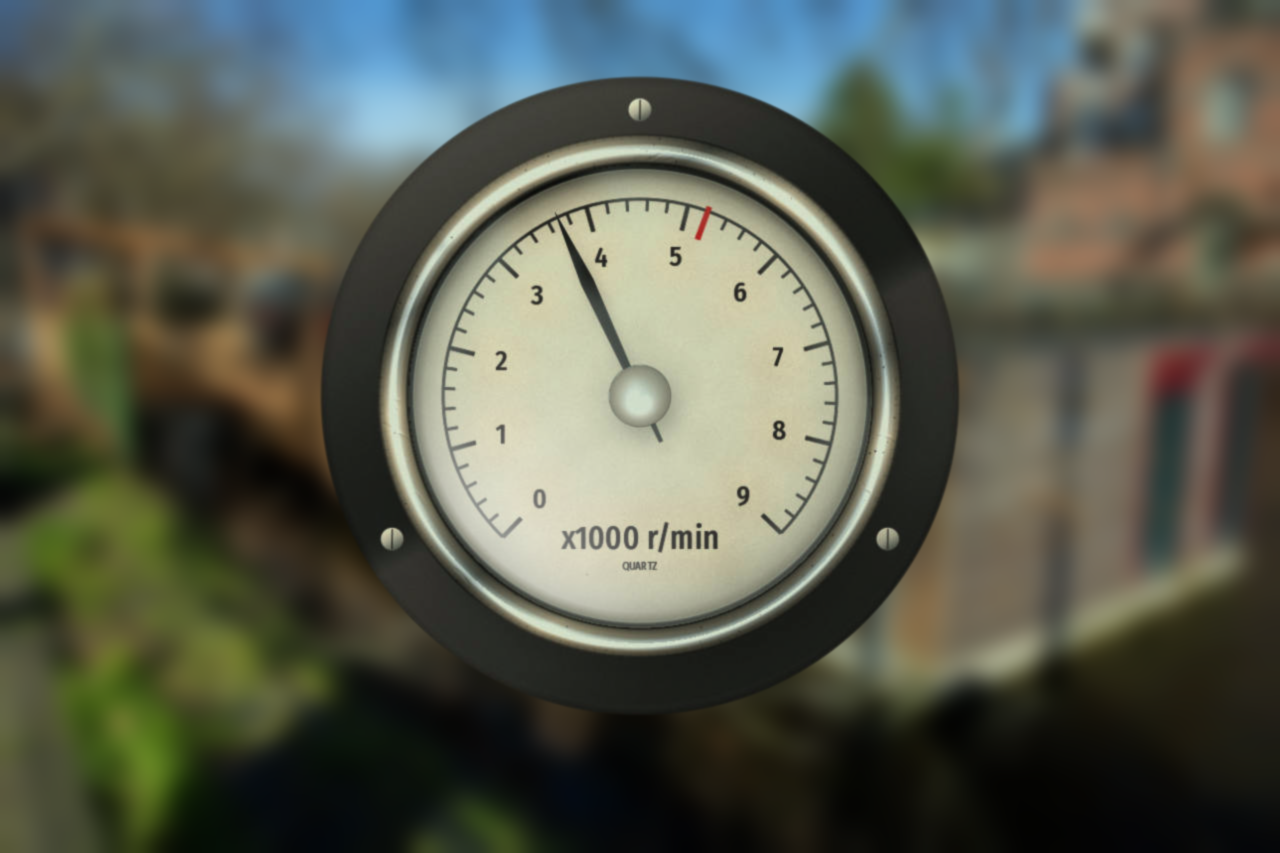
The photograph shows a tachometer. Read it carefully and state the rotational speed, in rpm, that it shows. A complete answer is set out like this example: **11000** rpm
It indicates **3700** rpm
